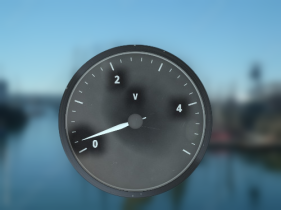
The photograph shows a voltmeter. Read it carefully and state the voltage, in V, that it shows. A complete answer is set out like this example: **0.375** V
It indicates **0.2** V
